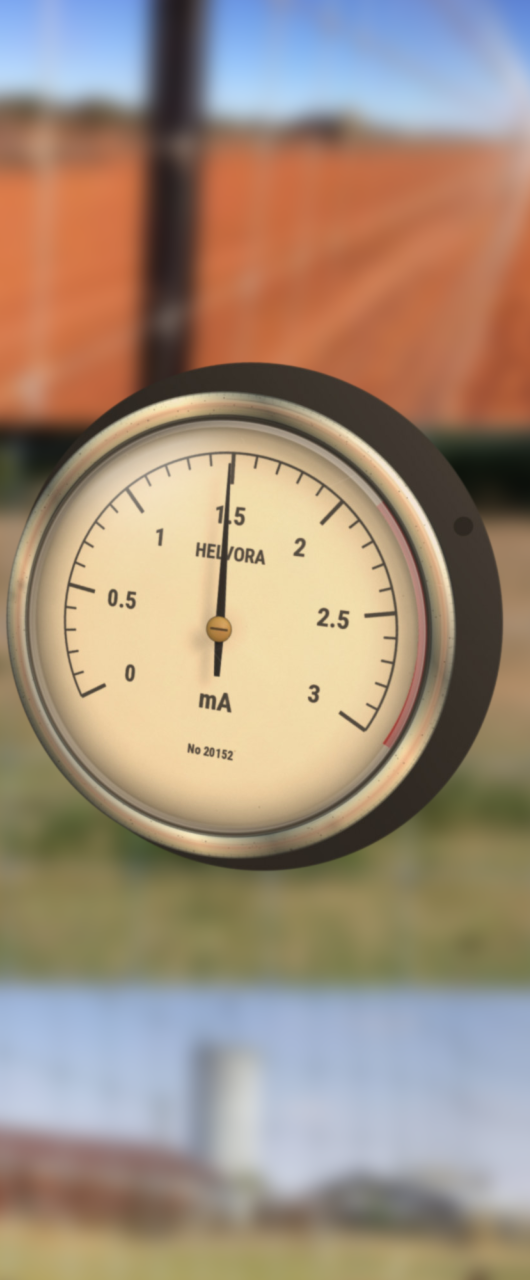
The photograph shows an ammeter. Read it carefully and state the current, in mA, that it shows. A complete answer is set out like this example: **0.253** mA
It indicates **1.5** mA
